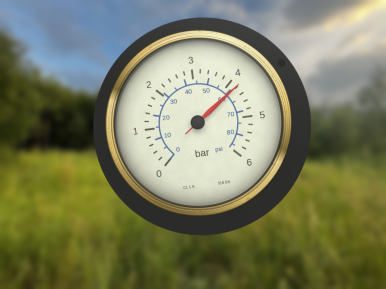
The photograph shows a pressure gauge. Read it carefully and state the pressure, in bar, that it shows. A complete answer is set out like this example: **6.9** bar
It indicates **4.2** bar
